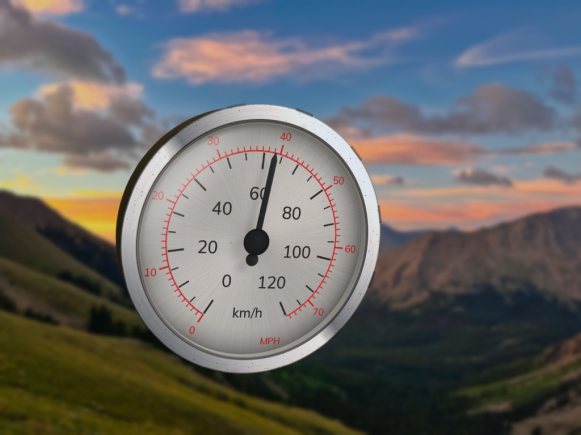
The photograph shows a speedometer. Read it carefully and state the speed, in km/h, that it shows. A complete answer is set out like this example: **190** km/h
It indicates **62.5** km/h
